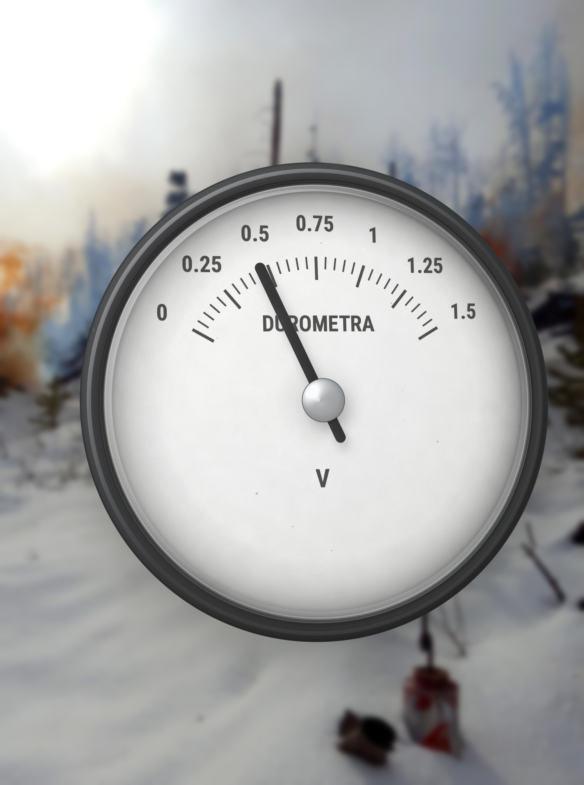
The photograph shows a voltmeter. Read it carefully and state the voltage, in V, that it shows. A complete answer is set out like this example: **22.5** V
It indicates **0.45** V
